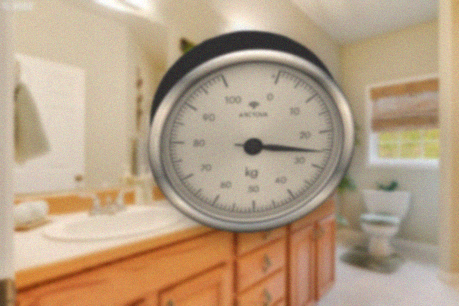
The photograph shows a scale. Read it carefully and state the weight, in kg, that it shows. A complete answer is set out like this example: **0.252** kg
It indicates **25** kg
